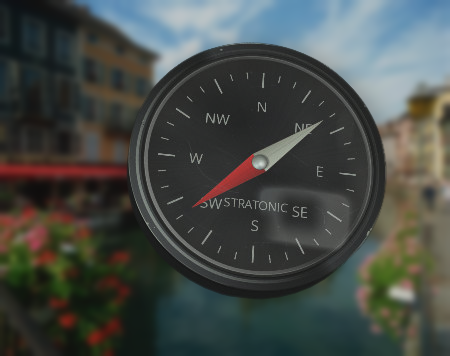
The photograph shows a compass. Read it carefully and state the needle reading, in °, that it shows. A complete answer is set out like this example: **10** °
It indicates **230** °
